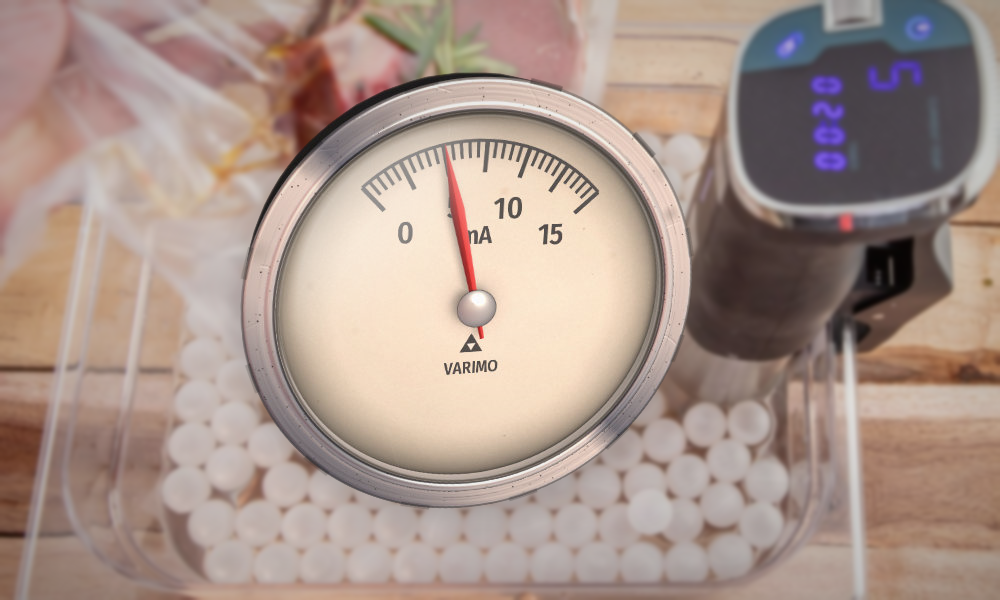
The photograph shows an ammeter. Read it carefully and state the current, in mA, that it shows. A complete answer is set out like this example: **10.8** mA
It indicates **5** mA
